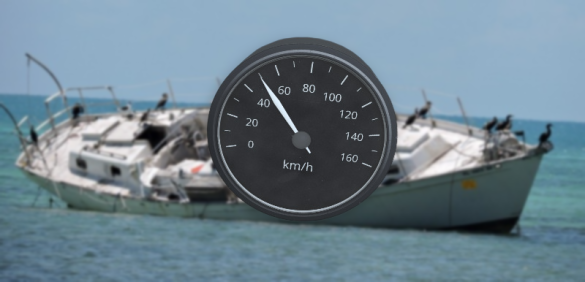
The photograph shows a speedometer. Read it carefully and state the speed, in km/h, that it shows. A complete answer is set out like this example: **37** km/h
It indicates **50** km/h
